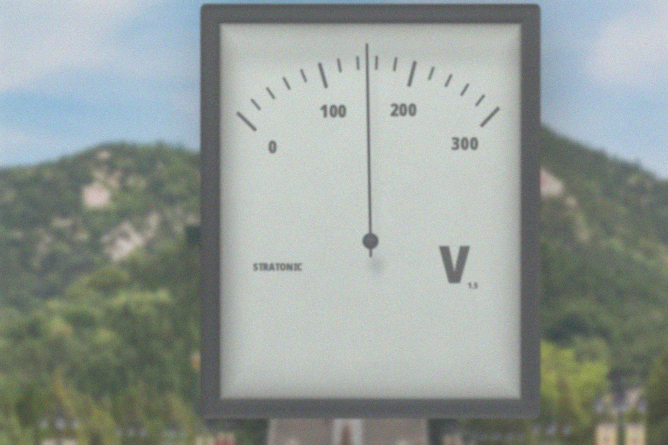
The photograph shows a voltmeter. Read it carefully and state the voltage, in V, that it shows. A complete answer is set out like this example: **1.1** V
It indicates **150** V
